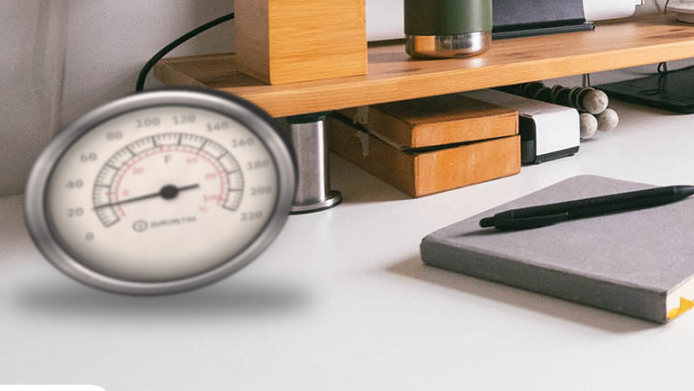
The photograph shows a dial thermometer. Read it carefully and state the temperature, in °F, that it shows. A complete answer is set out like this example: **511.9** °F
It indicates **20** °F
